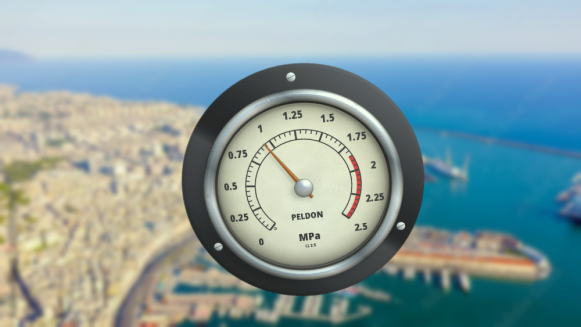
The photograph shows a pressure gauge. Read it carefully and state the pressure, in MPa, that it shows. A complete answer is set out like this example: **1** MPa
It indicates **0.95** MPa
